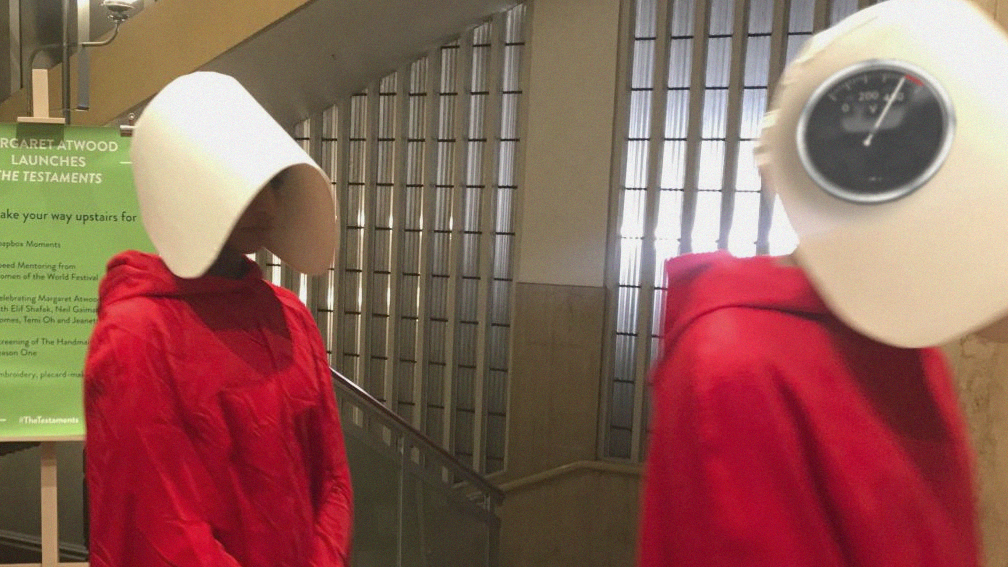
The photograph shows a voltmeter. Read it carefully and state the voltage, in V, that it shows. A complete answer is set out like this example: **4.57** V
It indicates **400** V
